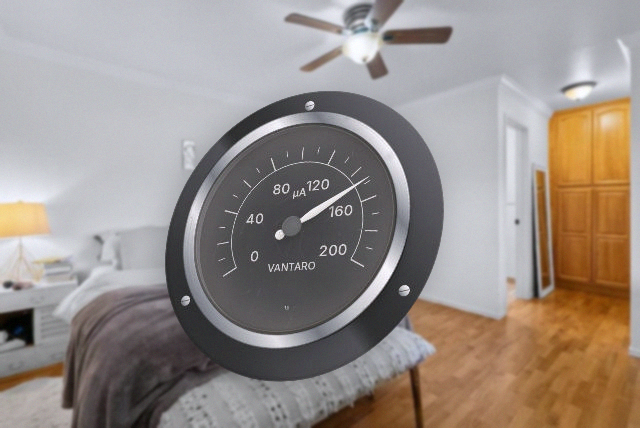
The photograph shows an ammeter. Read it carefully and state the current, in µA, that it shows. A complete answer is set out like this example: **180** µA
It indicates **150** µA
